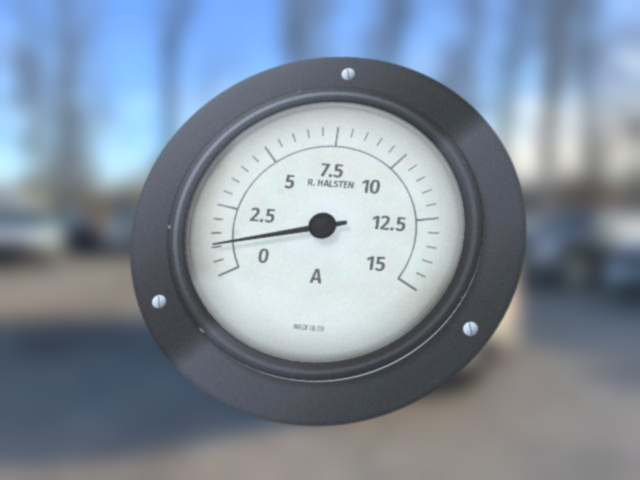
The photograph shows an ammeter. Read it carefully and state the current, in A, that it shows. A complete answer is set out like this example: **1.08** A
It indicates **1** A
